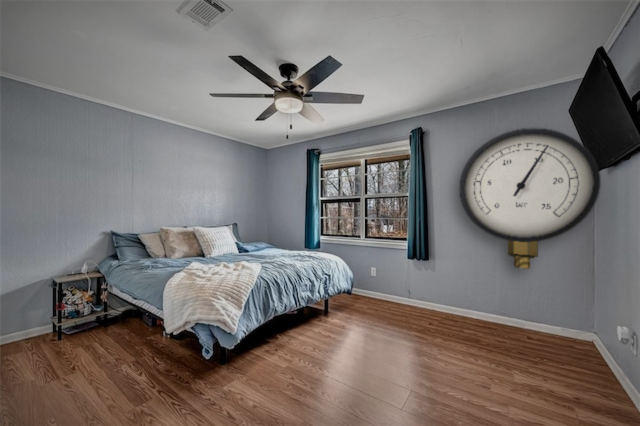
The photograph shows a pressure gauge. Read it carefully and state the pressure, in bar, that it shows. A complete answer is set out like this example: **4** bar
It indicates **15** bar
